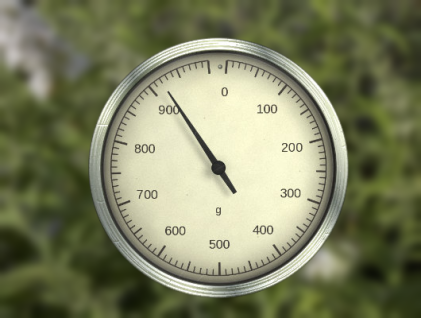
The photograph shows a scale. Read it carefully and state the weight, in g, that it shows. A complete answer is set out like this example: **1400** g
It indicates **920** g
